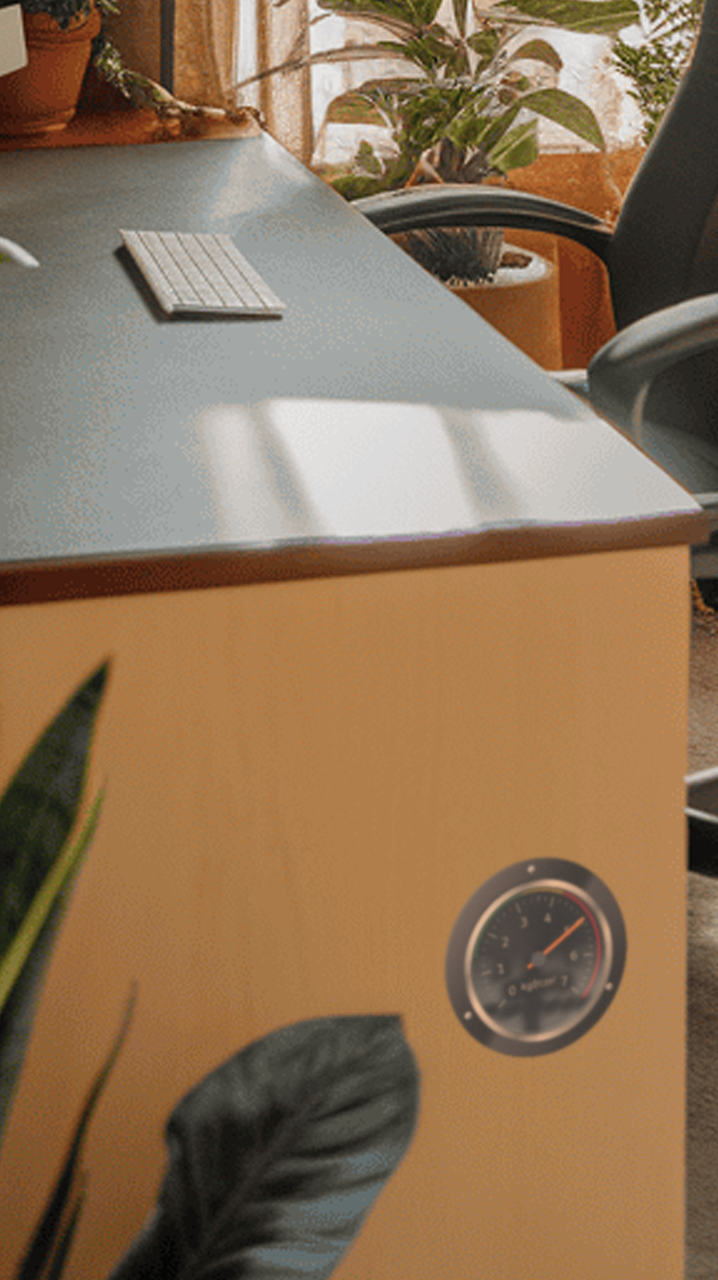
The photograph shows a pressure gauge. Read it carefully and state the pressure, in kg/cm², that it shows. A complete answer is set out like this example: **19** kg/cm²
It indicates **5** kg/cm²
